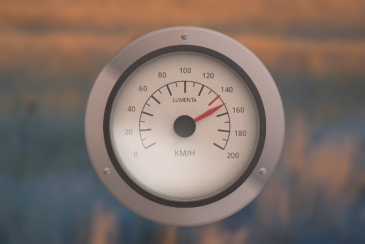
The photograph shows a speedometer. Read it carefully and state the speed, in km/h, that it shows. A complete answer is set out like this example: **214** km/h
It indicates **150** km/h
